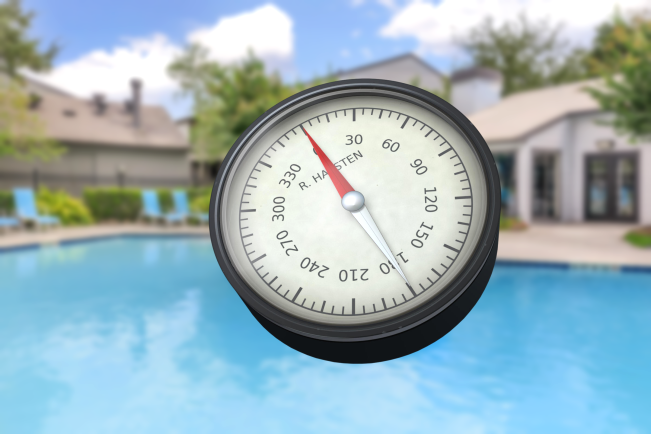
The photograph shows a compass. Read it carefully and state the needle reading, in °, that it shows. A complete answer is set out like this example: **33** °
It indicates **0** °
